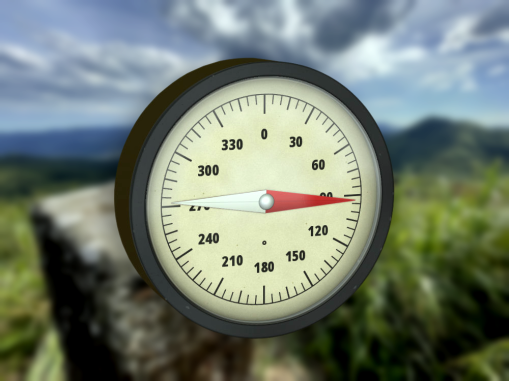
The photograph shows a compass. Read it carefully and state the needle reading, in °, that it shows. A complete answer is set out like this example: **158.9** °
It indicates **92.5** °
